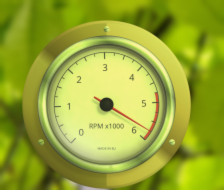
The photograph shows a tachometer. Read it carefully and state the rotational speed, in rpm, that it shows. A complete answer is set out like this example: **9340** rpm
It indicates **5750** rpm
